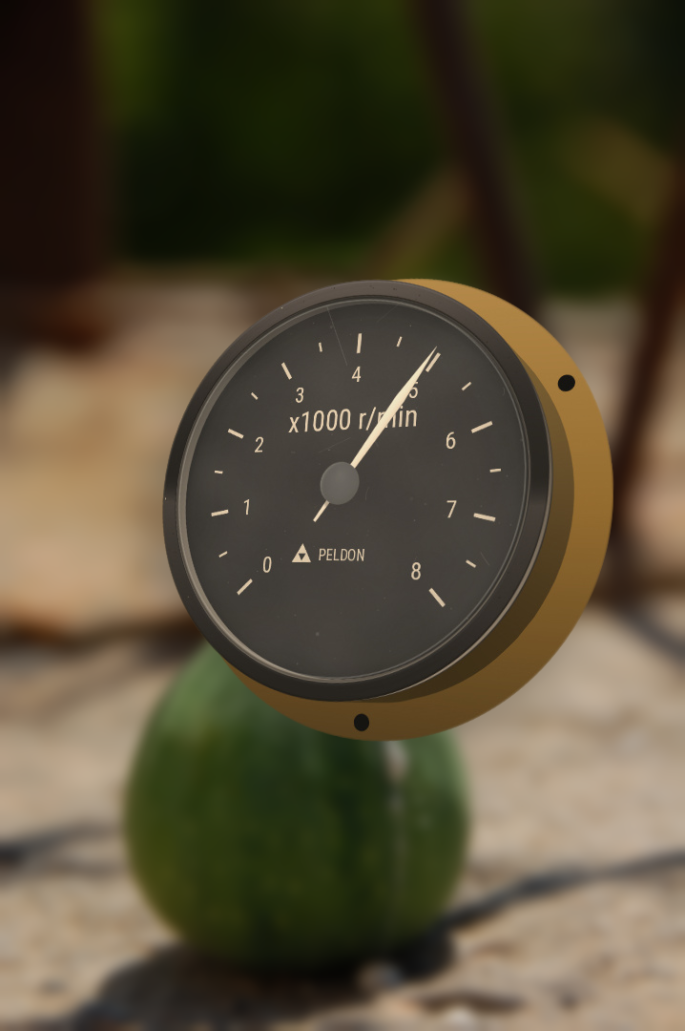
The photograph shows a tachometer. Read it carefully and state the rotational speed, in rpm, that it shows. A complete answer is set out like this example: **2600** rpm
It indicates **5000** rpm
